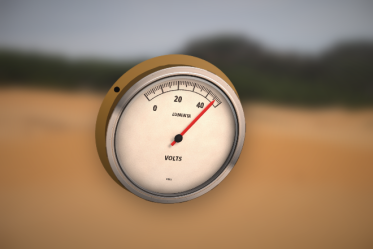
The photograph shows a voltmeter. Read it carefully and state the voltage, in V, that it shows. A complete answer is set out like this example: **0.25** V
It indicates **45** V
